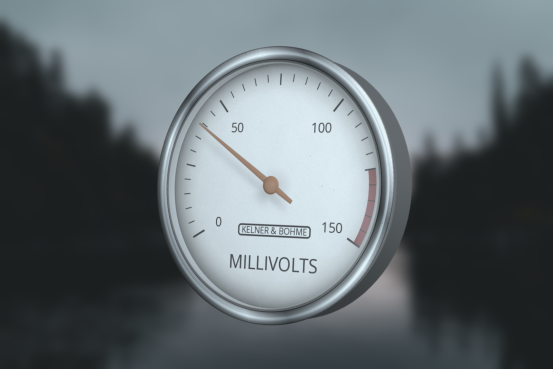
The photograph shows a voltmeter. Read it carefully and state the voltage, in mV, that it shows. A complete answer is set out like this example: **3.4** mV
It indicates **40** mV
